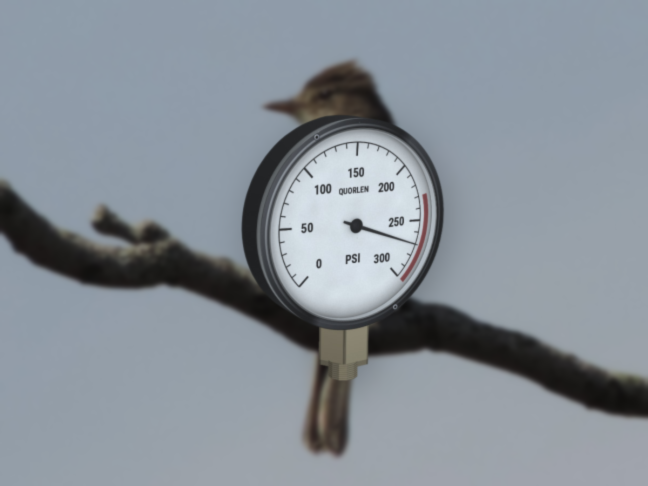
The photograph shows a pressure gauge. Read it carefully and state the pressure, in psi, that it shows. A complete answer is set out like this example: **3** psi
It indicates **270** psi
